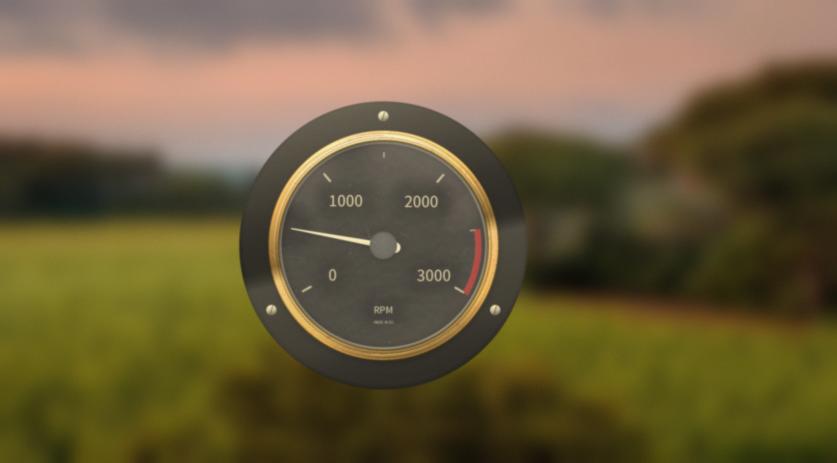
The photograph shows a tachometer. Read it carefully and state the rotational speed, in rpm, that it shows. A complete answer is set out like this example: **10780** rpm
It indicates **500** rpm
